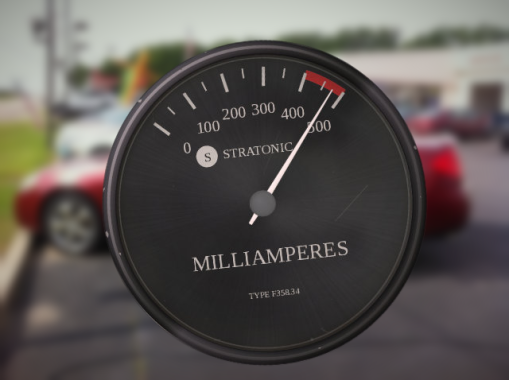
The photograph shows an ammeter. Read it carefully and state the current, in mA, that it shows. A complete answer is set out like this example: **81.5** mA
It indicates **475** mA
